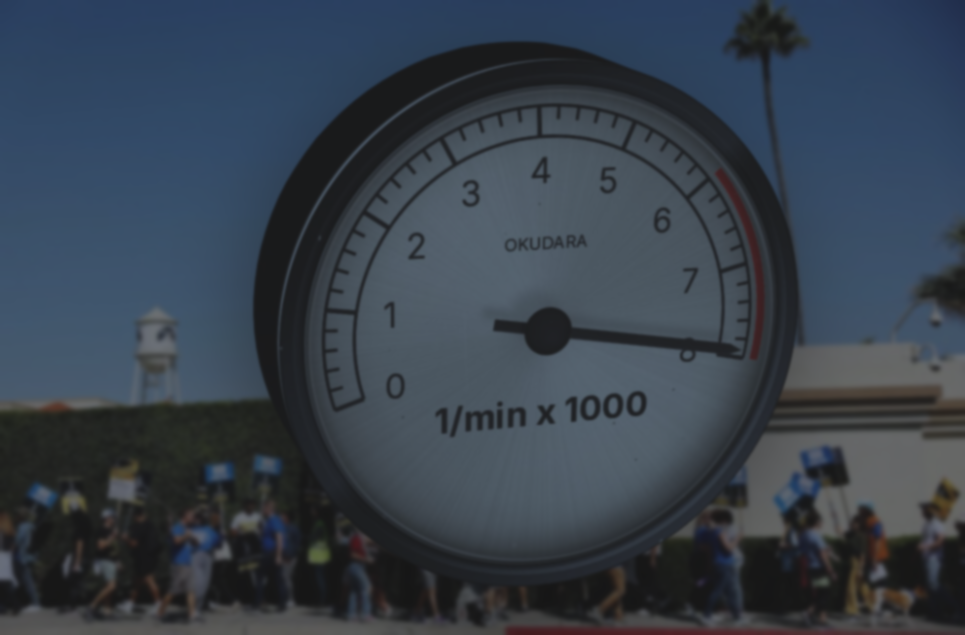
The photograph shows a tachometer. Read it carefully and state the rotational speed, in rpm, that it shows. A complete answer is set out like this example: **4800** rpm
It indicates **7900** rpm
